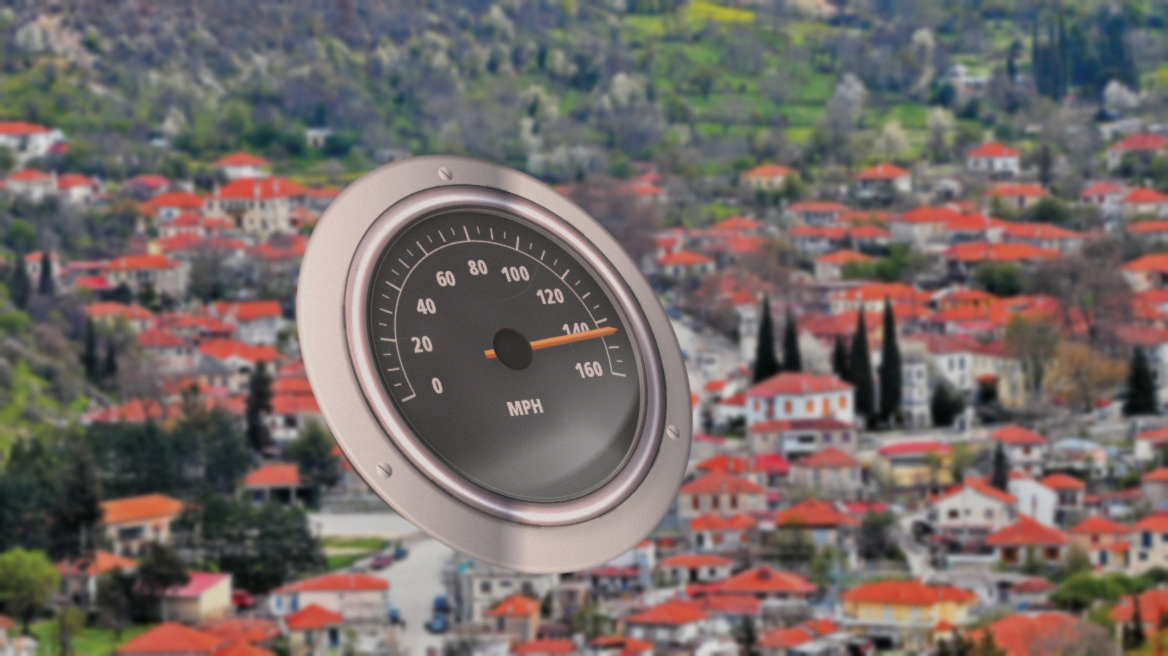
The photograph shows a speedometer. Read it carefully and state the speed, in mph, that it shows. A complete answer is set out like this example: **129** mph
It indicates **145** mph
